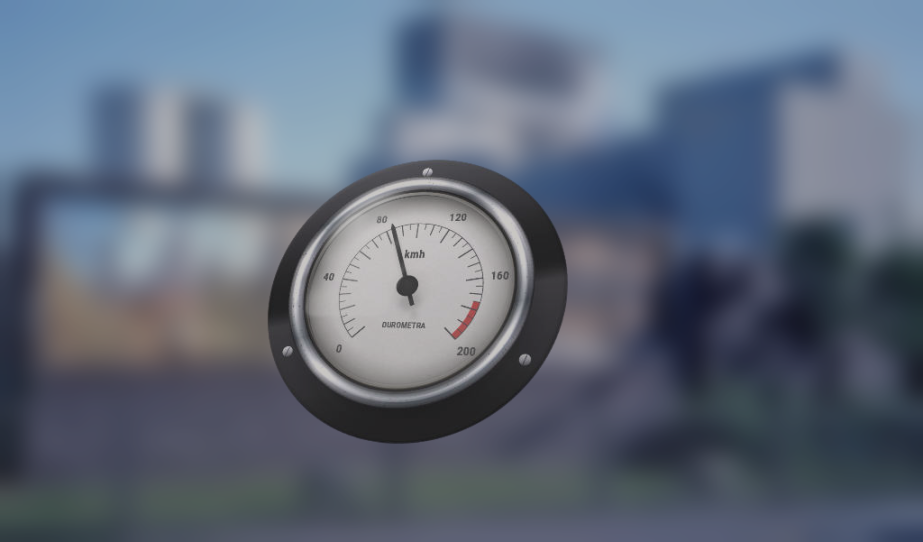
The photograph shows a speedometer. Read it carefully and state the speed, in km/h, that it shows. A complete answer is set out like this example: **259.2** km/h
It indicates **85** km/h
